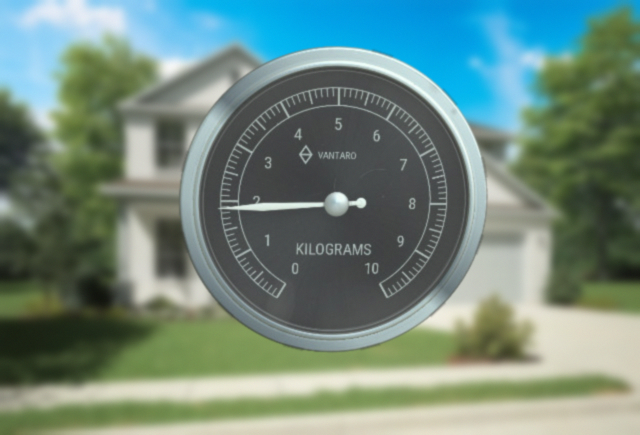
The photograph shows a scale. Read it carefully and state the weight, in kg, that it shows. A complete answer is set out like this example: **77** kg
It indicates **1.9** kg
